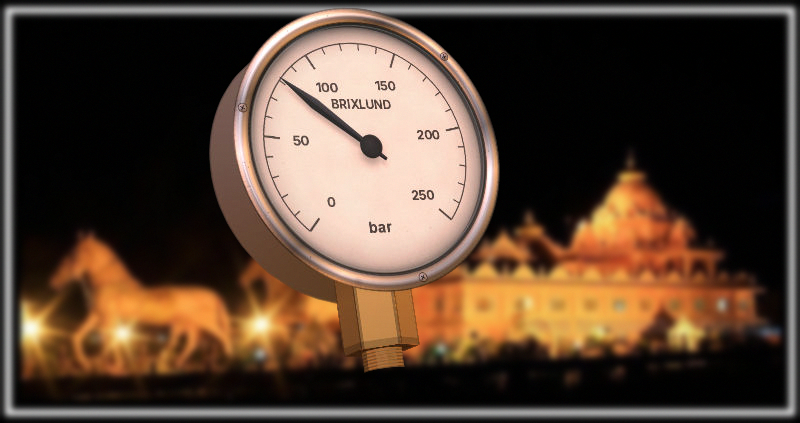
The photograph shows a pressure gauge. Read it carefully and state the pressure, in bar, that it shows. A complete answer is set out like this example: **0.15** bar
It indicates **80** bar
